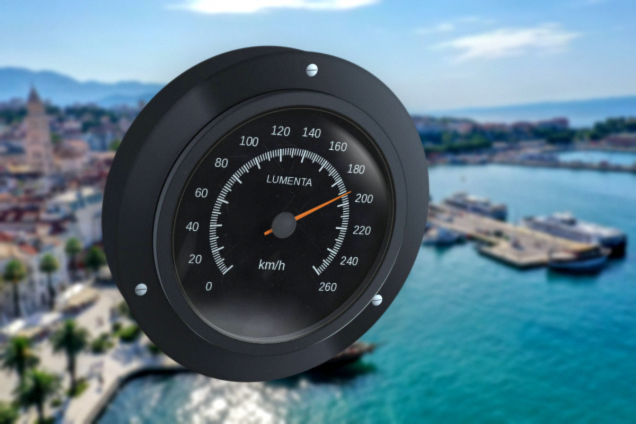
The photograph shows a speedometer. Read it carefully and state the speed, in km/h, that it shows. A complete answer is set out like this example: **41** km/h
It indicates **190** km/h
